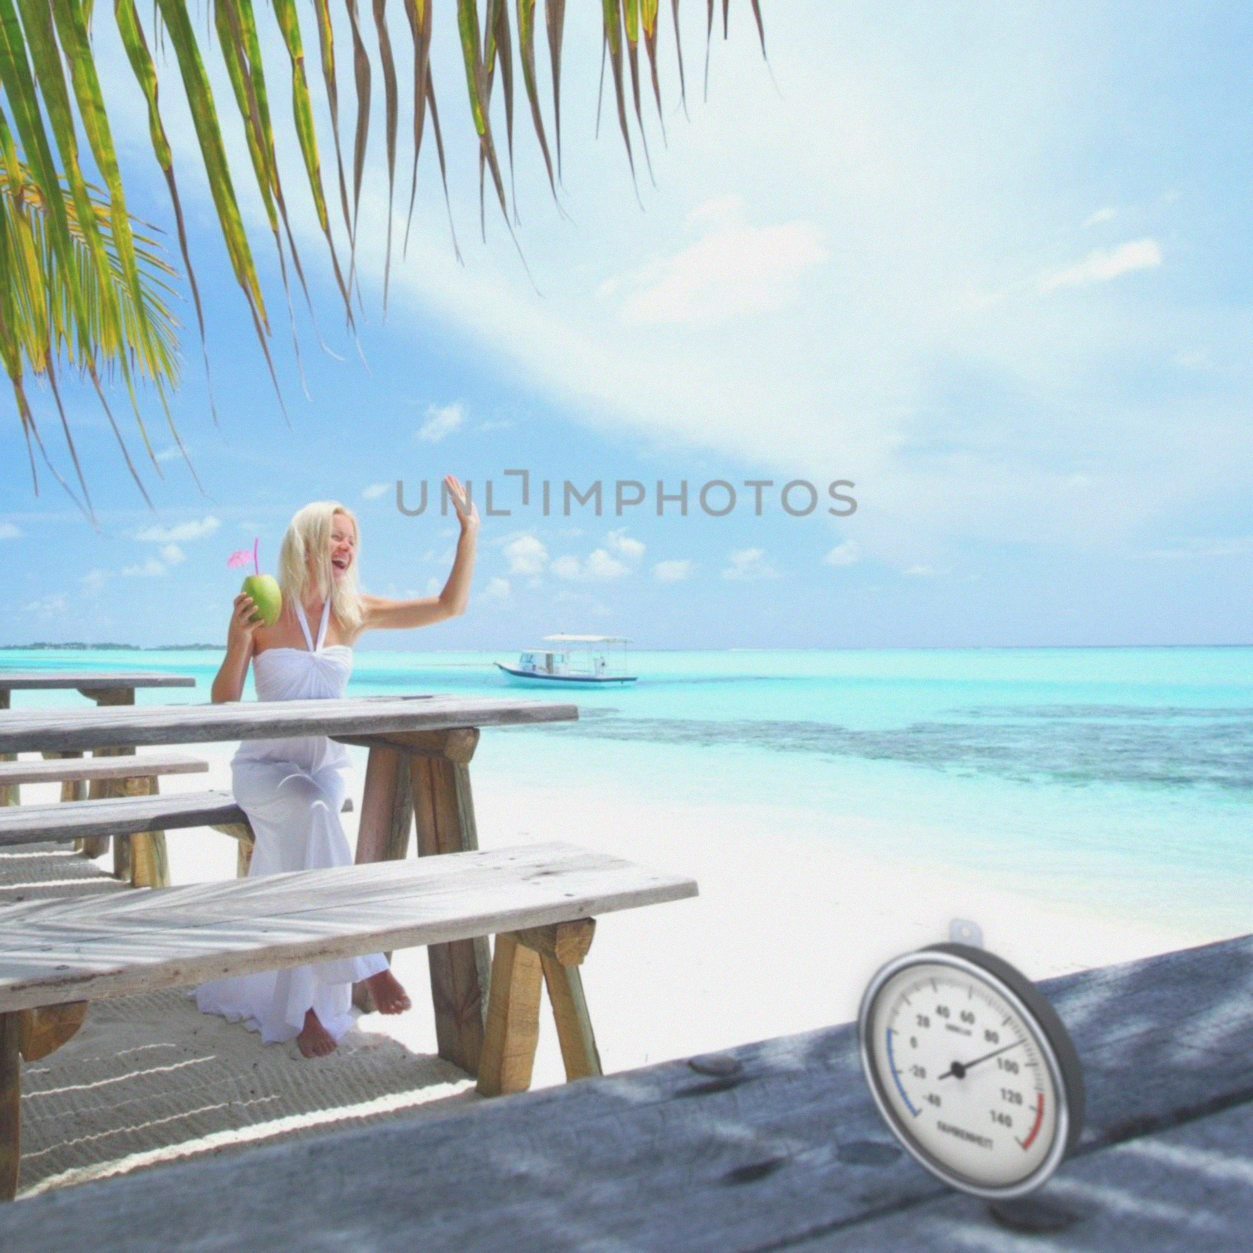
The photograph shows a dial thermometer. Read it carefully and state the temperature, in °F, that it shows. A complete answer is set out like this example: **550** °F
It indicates **90** °F
